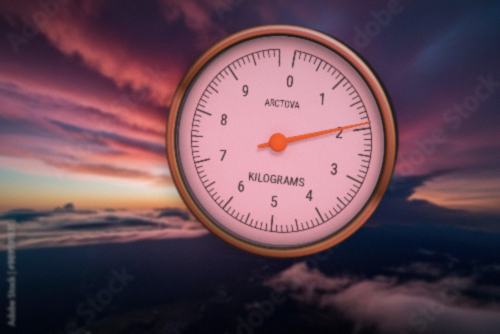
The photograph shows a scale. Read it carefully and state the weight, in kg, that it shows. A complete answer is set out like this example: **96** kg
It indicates **1.9** kg
